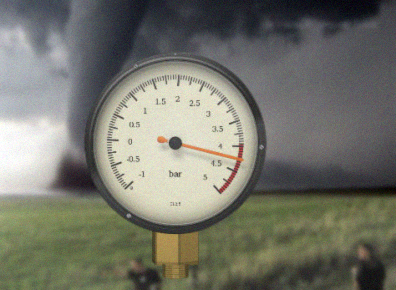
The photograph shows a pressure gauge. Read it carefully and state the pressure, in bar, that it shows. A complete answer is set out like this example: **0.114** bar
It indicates **4.25** bar
